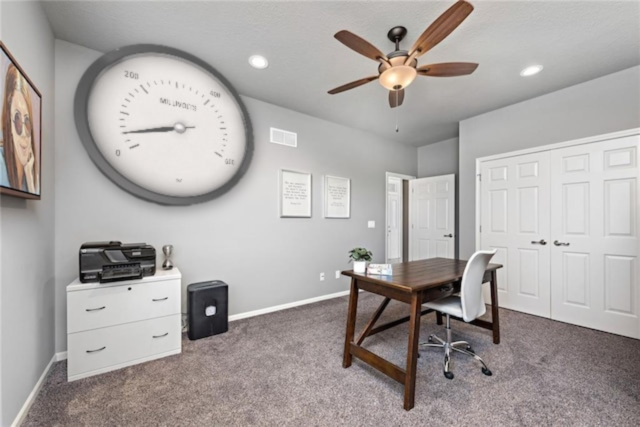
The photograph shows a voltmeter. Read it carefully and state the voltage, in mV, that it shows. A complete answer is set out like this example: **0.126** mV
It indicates **40** mV
